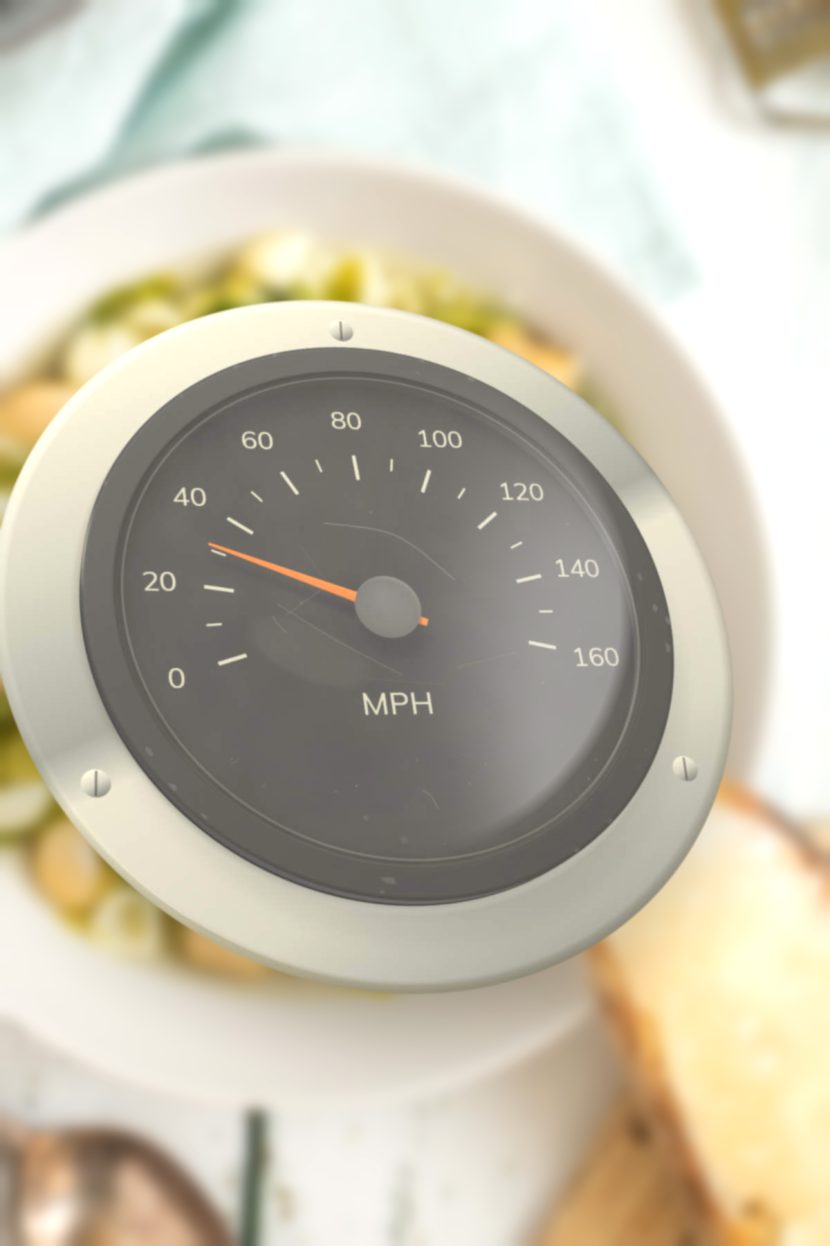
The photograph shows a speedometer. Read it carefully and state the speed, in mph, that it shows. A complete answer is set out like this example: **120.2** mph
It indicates **30** mph
